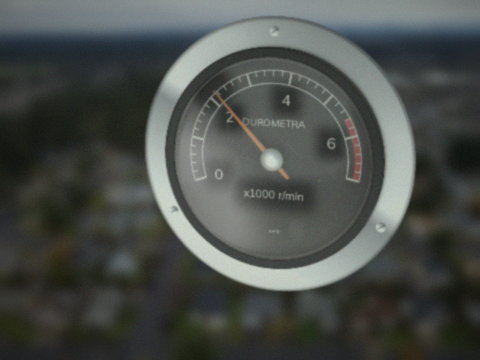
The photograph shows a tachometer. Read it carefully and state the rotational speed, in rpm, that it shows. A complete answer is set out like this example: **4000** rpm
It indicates **2200** rpm
